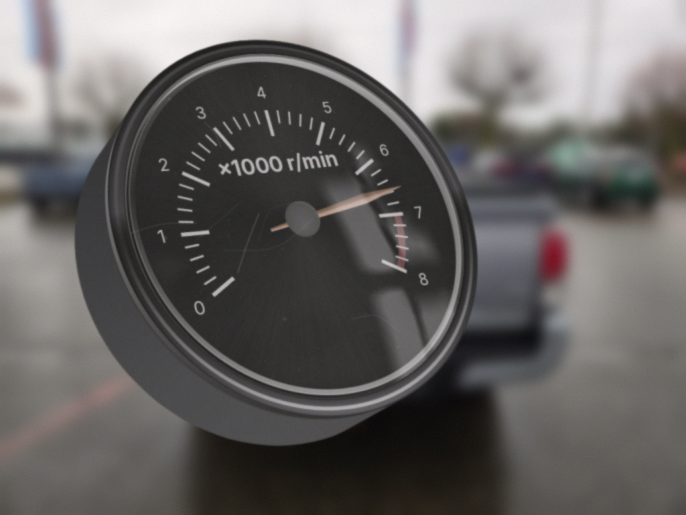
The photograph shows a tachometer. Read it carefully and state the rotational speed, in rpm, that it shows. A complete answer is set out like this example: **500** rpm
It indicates **6600** rpm
